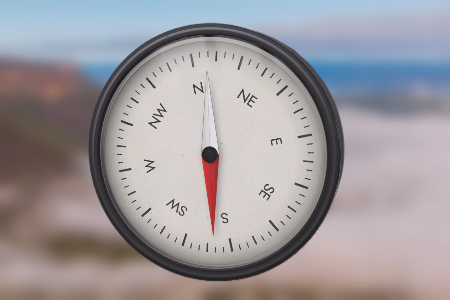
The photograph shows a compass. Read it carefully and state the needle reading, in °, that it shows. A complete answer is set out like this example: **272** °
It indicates **190** °
